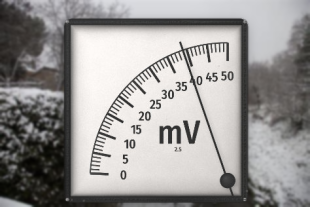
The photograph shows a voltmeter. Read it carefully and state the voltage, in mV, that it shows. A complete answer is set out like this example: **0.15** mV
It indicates **39** mV
